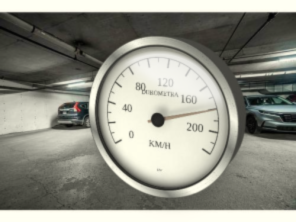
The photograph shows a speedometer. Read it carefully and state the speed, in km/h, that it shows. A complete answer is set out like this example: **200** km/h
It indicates **180** km/h
